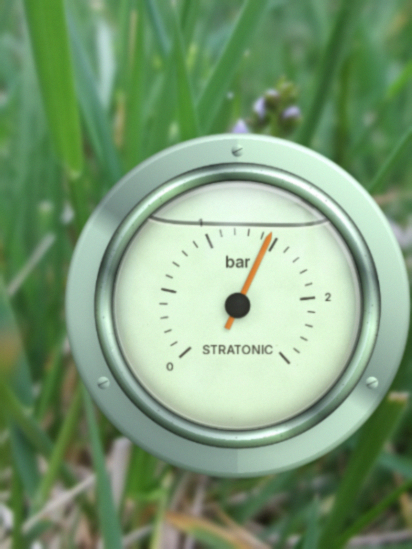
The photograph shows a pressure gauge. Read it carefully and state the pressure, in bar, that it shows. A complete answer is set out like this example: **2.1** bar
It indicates **1.45** bar
